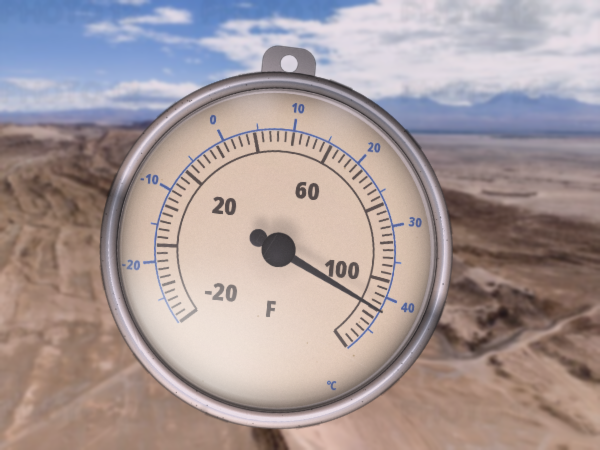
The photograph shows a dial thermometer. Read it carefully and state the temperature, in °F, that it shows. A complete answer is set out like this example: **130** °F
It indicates **108** °F
